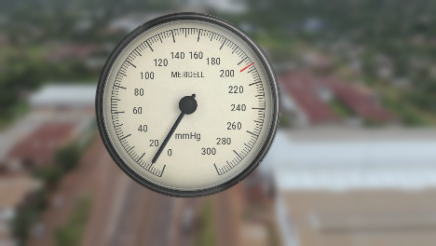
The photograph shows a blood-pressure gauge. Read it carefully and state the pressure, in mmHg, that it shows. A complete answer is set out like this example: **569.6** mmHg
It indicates **10** mmHg
